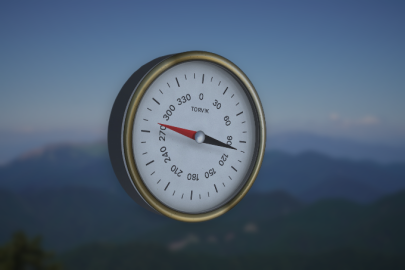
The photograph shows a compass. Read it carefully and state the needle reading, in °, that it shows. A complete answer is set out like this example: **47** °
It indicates **280** °
